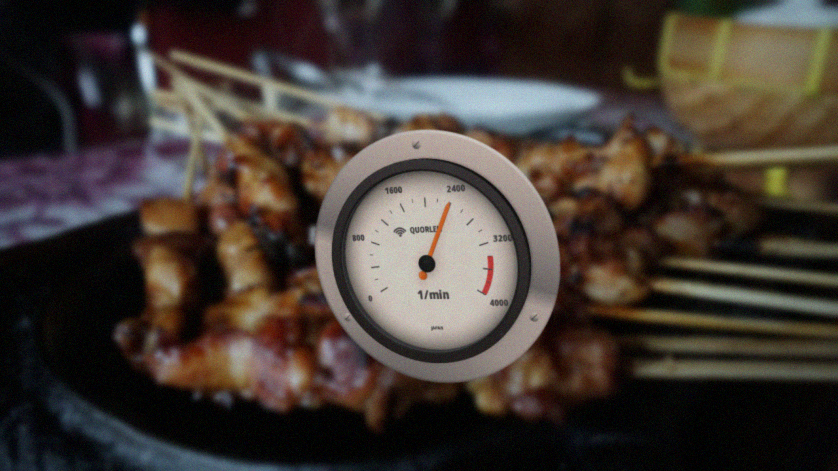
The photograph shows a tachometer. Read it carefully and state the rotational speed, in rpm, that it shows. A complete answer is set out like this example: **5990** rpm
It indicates **2400** rpm
